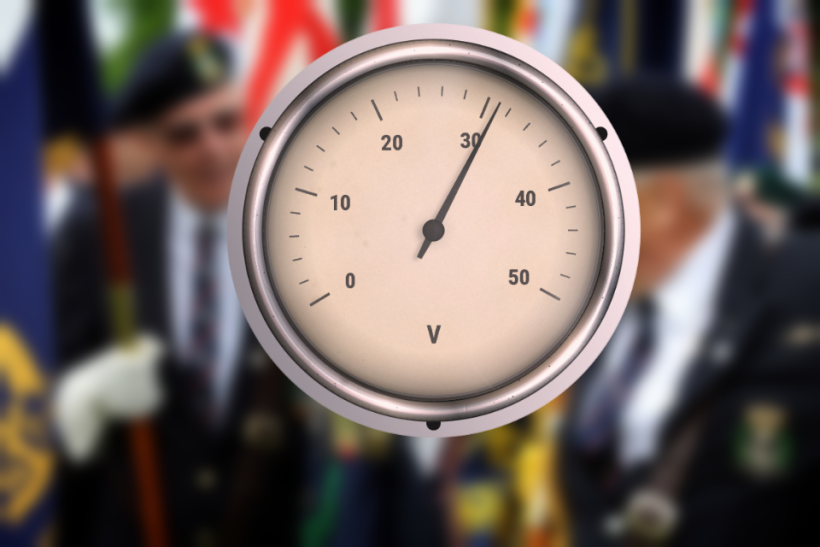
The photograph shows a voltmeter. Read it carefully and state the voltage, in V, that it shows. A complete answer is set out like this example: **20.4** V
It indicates **31** V
